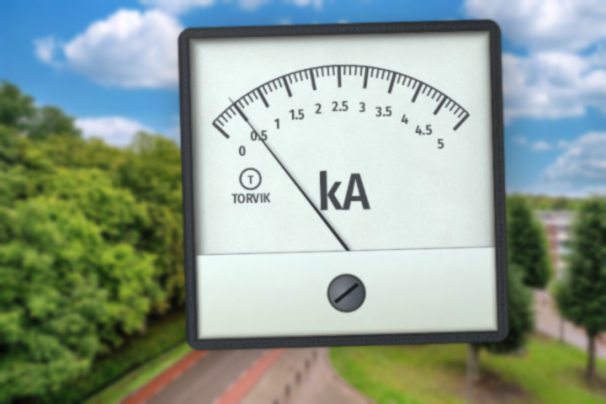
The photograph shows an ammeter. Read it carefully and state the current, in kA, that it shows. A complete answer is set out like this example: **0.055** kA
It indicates **0.5** kA
